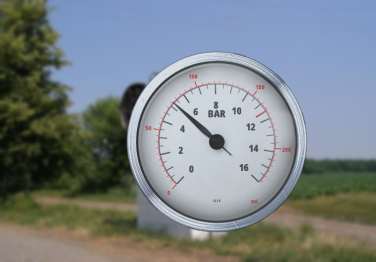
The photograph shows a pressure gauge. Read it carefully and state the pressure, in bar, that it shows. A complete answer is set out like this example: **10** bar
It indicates **5.25** bar
